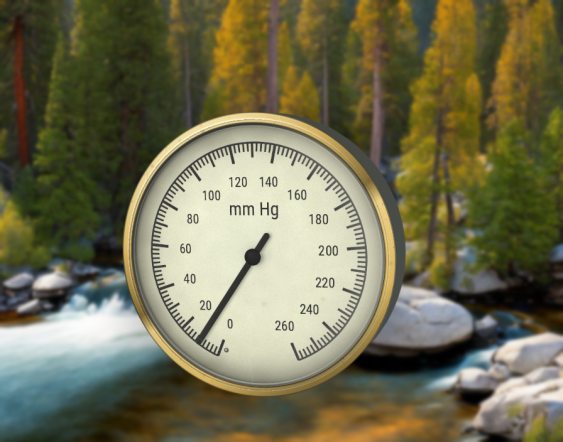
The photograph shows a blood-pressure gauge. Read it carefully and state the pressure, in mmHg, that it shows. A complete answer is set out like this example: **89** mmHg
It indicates **10** mmHg
